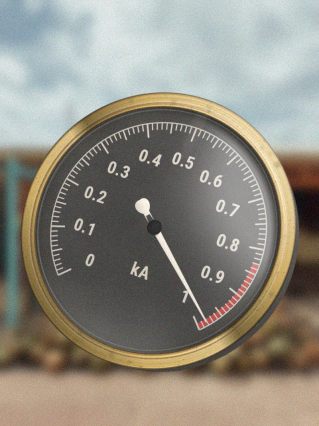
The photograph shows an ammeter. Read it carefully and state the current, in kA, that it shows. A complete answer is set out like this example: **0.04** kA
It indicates **0.98** kA
